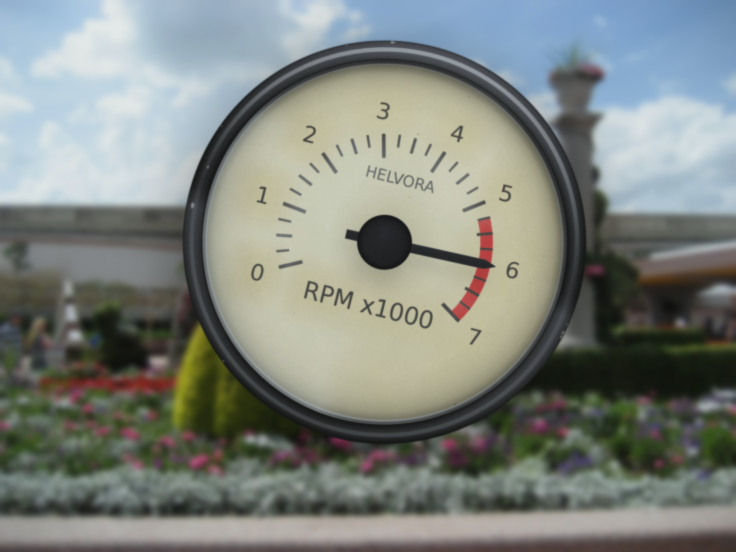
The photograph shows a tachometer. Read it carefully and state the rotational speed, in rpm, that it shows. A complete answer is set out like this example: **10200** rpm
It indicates **6000** rpm
